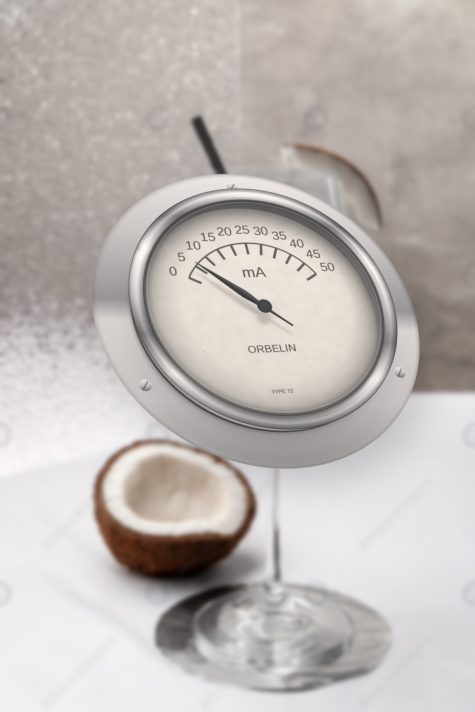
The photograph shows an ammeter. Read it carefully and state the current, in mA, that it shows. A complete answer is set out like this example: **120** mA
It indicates **5** mA
